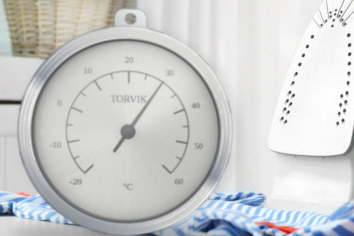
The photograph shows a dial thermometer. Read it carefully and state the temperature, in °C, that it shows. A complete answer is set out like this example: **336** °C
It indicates **30** °C
